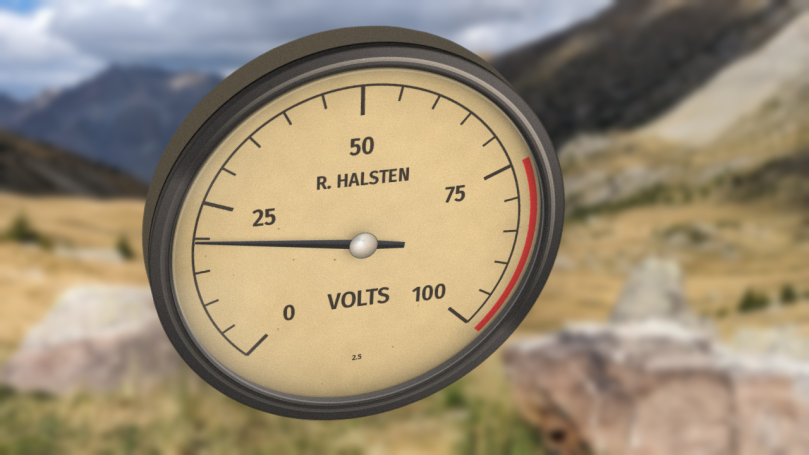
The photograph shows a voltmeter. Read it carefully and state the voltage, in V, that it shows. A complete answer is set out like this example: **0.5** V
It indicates **20** V
